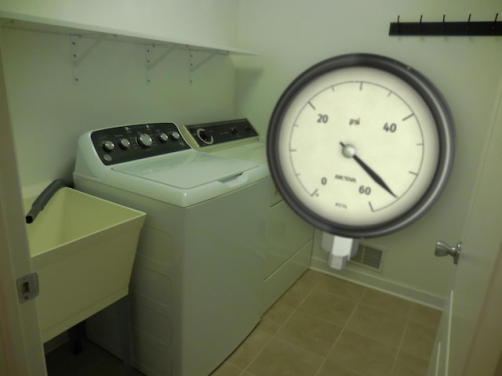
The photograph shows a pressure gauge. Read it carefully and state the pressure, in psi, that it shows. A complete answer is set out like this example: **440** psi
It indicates **55** psi
